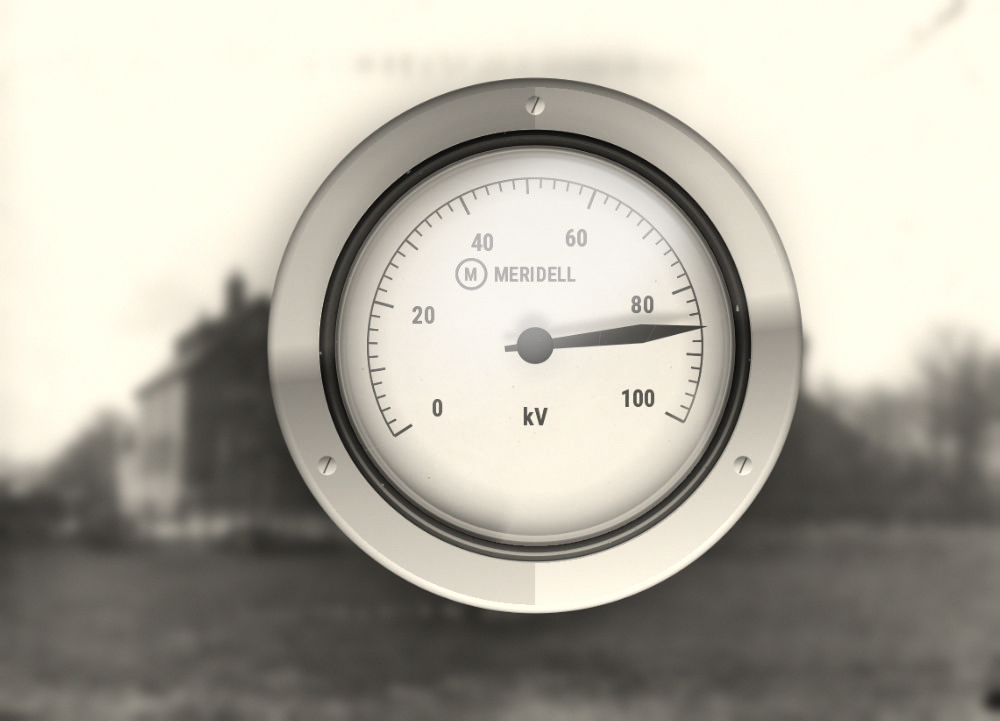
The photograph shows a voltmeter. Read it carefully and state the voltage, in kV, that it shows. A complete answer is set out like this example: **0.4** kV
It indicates **86** kV
